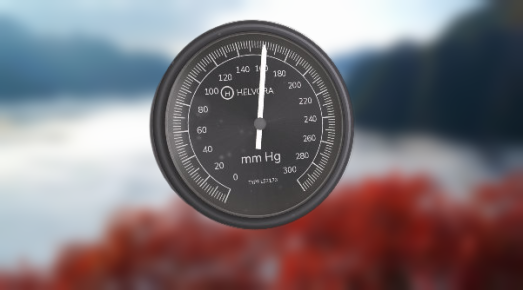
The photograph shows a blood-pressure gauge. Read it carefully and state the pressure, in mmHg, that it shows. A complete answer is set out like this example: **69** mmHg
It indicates **160** mmHg
